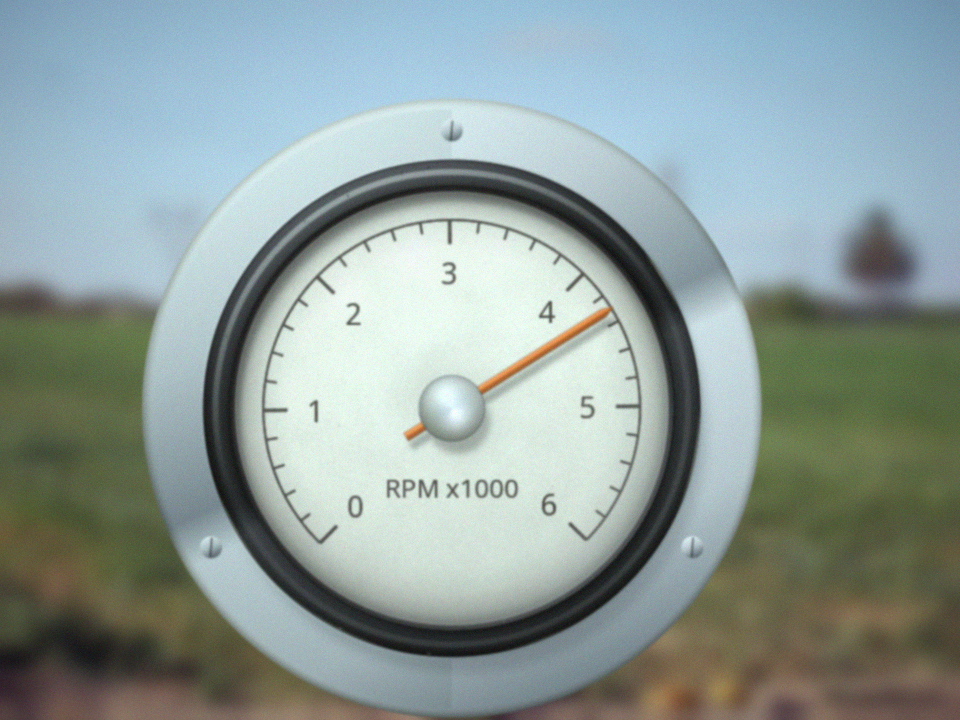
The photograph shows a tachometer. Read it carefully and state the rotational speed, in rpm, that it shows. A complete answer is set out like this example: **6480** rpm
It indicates **4300** rpm
